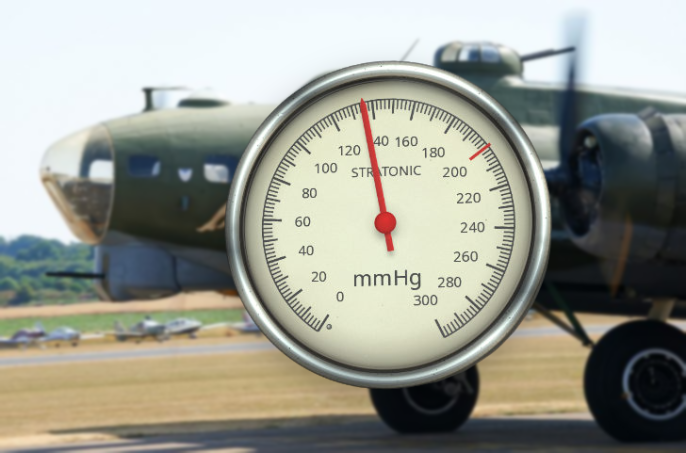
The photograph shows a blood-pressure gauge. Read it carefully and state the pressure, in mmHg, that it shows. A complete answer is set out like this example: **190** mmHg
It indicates **136** mmHg
